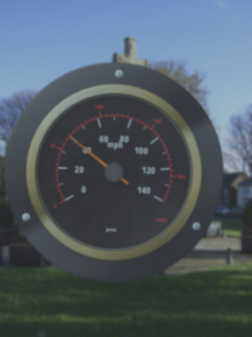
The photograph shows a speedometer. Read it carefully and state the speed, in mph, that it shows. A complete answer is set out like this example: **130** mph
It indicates **40** mph
